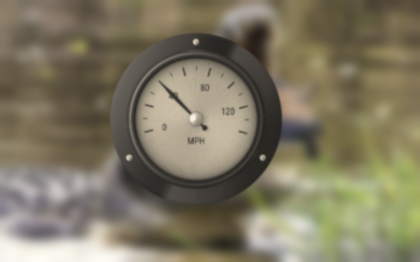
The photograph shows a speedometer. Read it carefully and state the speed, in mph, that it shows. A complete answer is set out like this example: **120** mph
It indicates **40** mph
